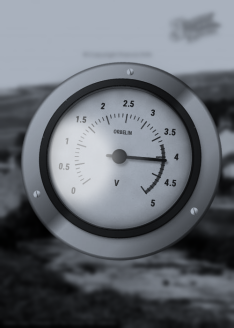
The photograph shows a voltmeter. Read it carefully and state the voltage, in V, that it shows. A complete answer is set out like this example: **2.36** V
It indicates **4.1** V
